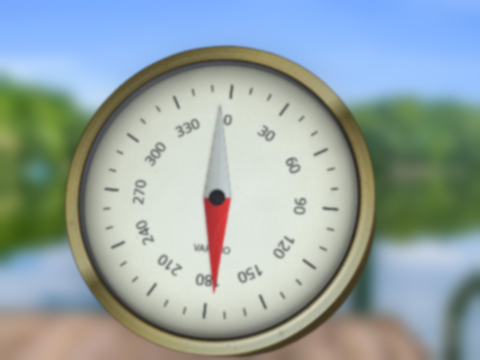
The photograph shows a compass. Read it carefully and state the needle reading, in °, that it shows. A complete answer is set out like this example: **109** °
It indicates **175** °
